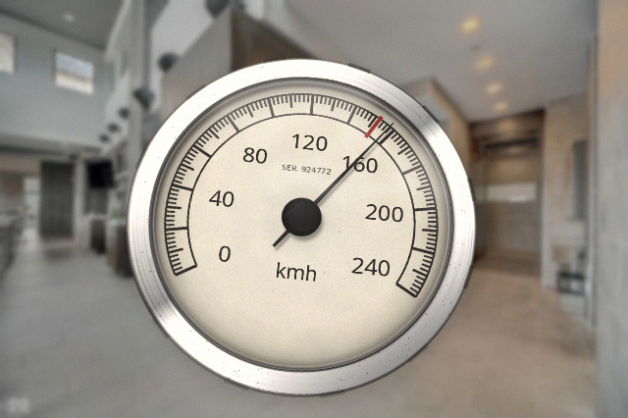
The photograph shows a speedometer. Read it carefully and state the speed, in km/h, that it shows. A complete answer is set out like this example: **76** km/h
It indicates **158** km/h
